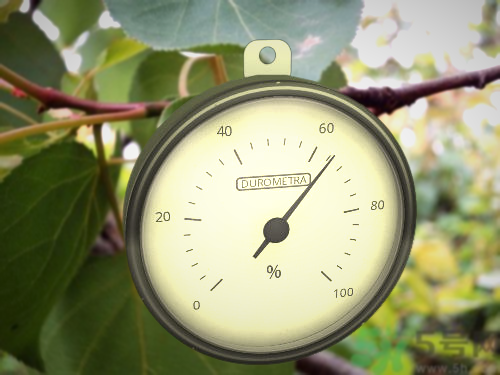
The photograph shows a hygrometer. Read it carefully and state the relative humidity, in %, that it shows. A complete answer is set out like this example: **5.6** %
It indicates **64** %
